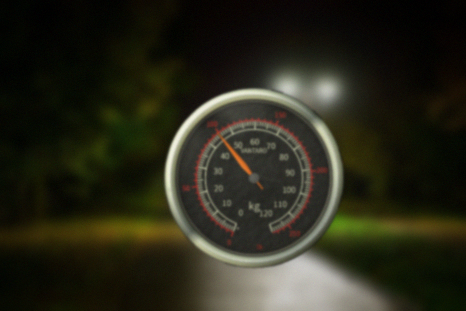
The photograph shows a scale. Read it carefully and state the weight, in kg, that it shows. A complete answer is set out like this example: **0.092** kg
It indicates **45** kg
